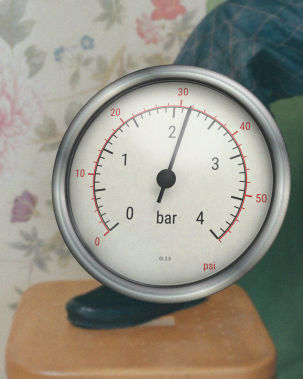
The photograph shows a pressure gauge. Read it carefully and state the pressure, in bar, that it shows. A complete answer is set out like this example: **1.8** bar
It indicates **2.2** bar
